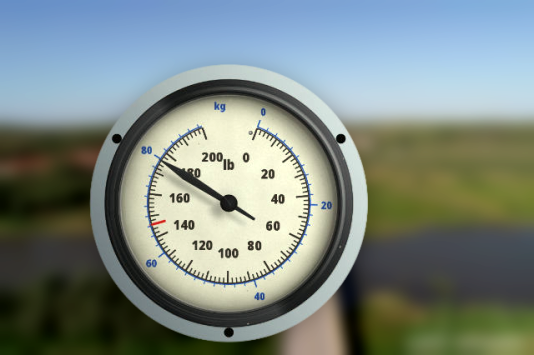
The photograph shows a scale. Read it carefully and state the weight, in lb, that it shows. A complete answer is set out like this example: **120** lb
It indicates **176** lb
